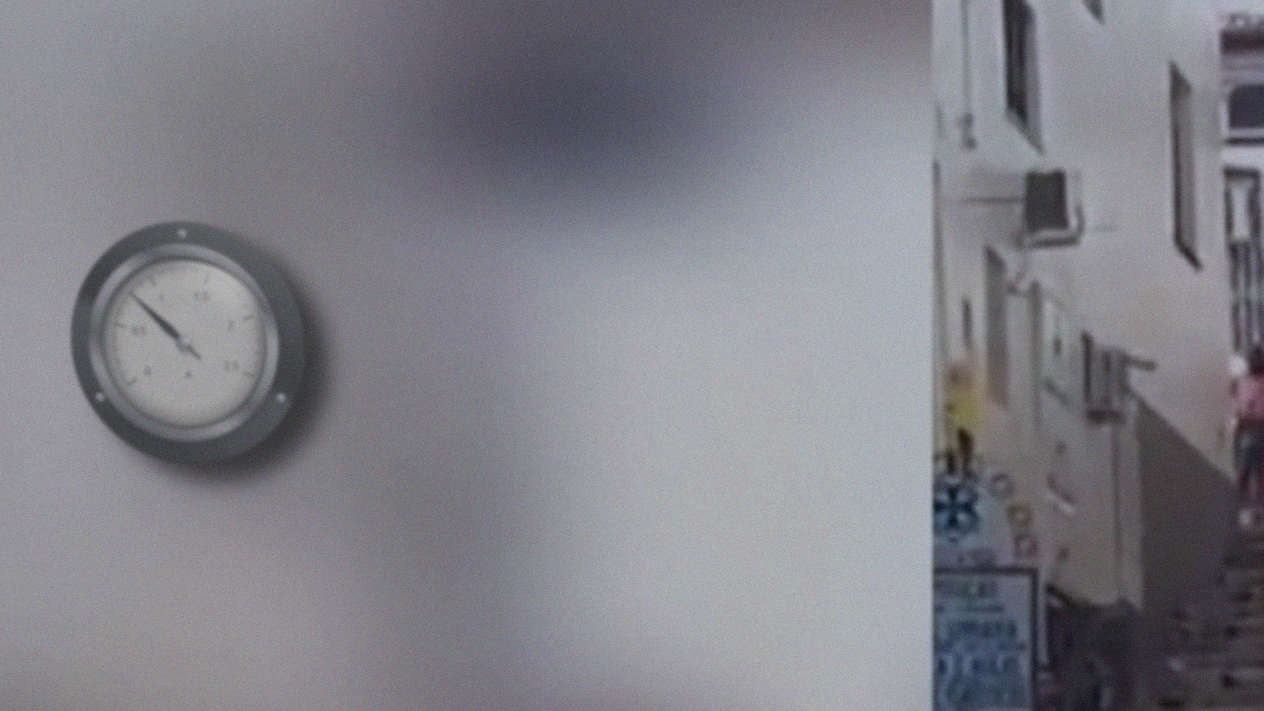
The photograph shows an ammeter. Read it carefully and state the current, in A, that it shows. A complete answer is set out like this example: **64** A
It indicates **0.8** A
